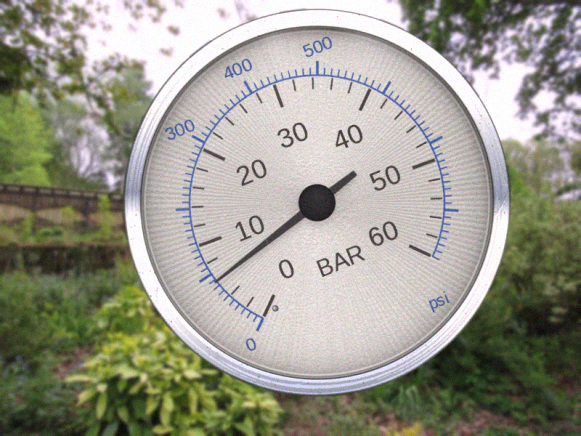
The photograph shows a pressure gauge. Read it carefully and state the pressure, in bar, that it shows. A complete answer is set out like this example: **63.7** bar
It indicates **6** bar
